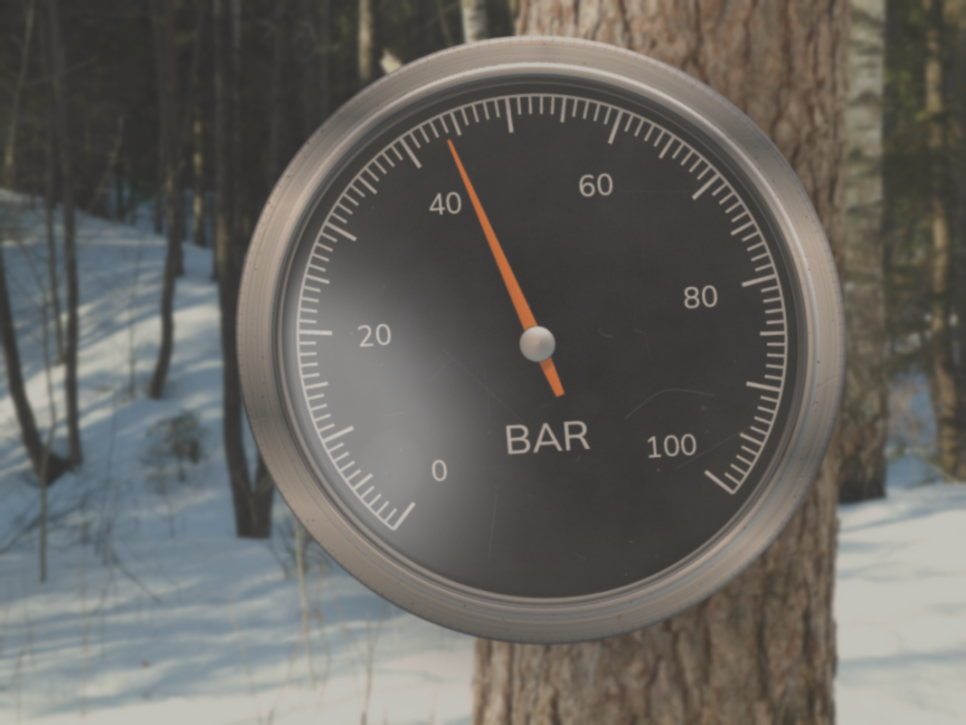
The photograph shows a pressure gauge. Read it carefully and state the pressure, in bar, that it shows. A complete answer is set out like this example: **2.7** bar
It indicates **44** bar
